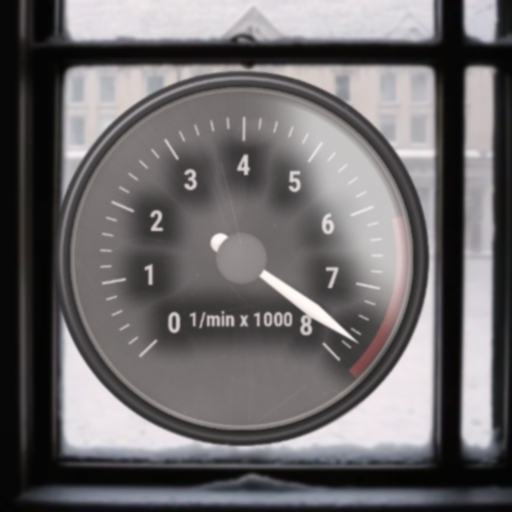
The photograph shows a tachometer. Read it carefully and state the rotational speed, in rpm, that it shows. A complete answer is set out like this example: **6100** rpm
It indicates **7700** rpm
